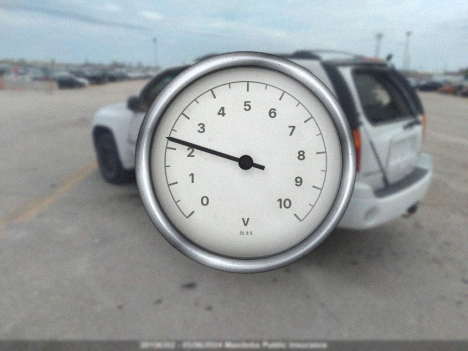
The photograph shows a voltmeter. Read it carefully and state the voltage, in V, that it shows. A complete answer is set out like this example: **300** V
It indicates **2.25** V
